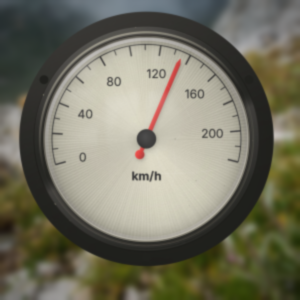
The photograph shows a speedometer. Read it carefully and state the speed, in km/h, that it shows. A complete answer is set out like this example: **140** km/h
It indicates **135** km/h
